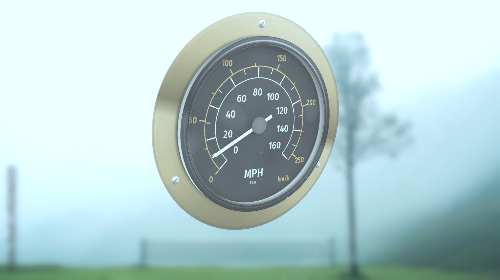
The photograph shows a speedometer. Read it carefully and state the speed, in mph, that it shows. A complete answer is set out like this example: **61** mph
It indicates **10** mph
